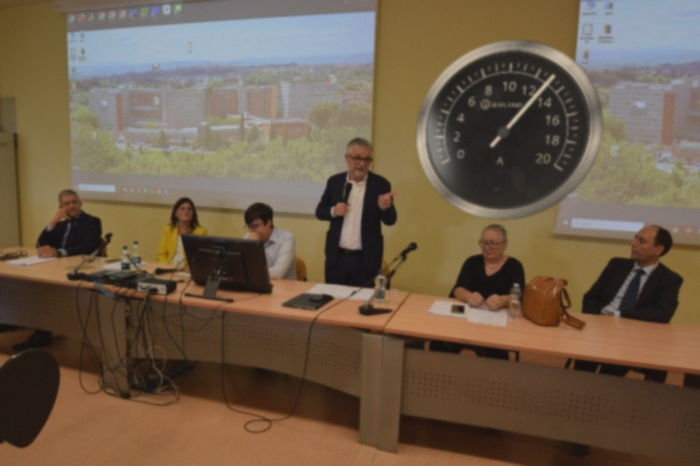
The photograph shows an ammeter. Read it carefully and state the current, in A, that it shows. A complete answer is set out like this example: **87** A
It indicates **13** A
